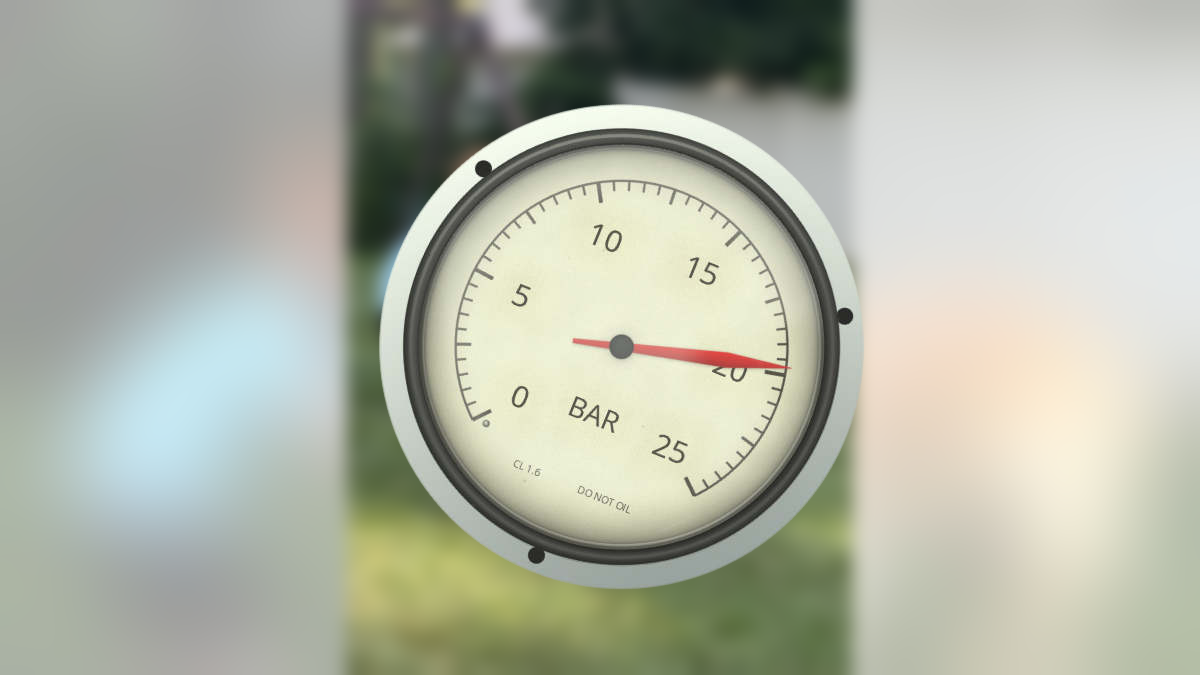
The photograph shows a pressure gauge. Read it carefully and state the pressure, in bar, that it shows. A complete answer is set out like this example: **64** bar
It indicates **19.75** bar
